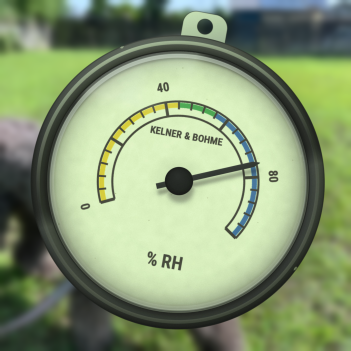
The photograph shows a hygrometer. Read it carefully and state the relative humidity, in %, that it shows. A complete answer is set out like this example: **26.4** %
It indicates **76** %
